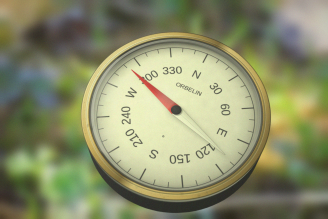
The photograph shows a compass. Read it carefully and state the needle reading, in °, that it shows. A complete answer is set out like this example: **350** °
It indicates **290** °
